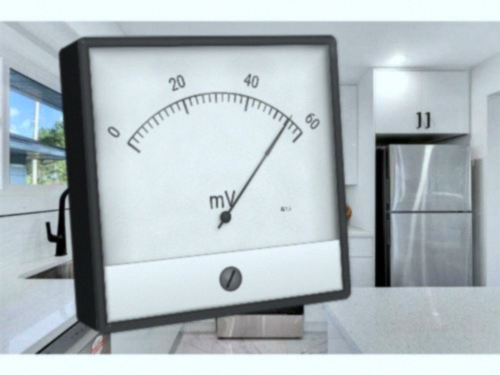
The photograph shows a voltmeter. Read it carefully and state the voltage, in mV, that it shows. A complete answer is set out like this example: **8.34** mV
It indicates **54** mV
